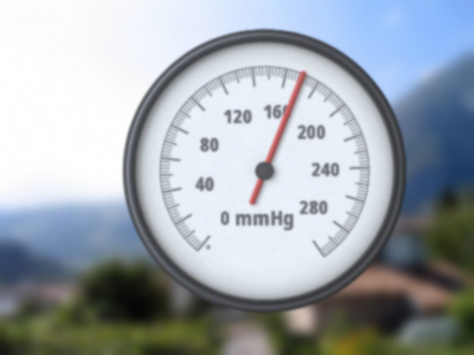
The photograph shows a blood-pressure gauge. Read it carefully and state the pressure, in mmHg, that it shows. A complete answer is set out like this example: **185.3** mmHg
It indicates **170** mmHg
